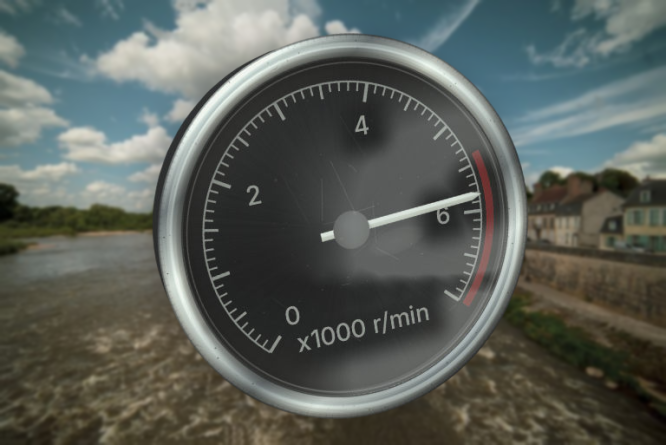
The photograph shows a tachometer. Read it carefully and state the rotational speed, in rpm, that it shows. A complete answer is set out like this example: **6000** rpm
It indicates **5800** rpm
